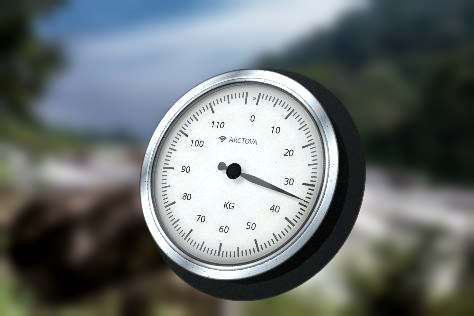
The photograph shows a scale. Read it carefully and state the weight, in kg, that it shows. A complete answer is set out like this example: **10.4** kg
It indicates **34** kg
